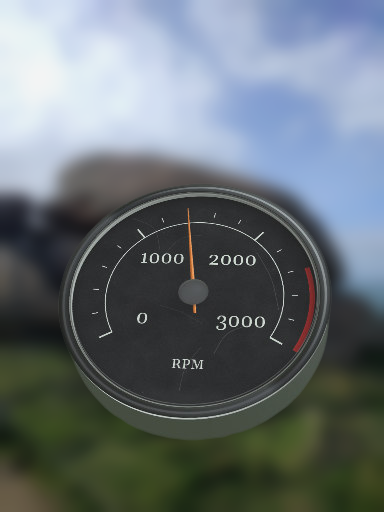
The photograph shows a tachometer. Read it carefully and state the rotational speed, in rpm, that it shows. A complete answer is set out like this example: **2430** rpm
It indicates **1400** rpm
